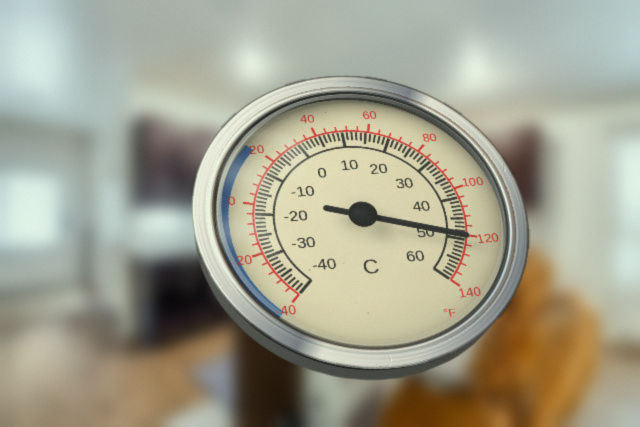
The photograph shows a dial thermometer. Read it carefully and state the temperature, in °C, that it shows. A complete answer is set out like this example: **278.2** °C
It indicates **50** °C
